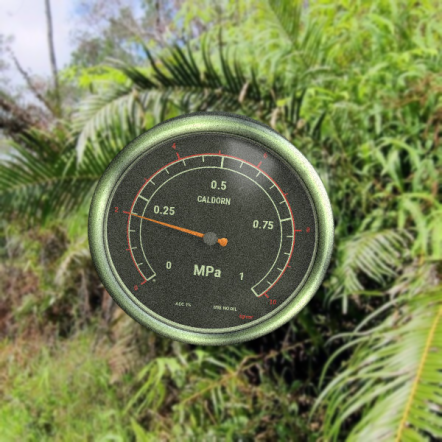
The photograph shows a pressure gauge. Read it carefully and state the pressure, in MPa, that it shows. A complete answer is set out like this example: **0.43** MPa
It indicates **0.2** MPa
